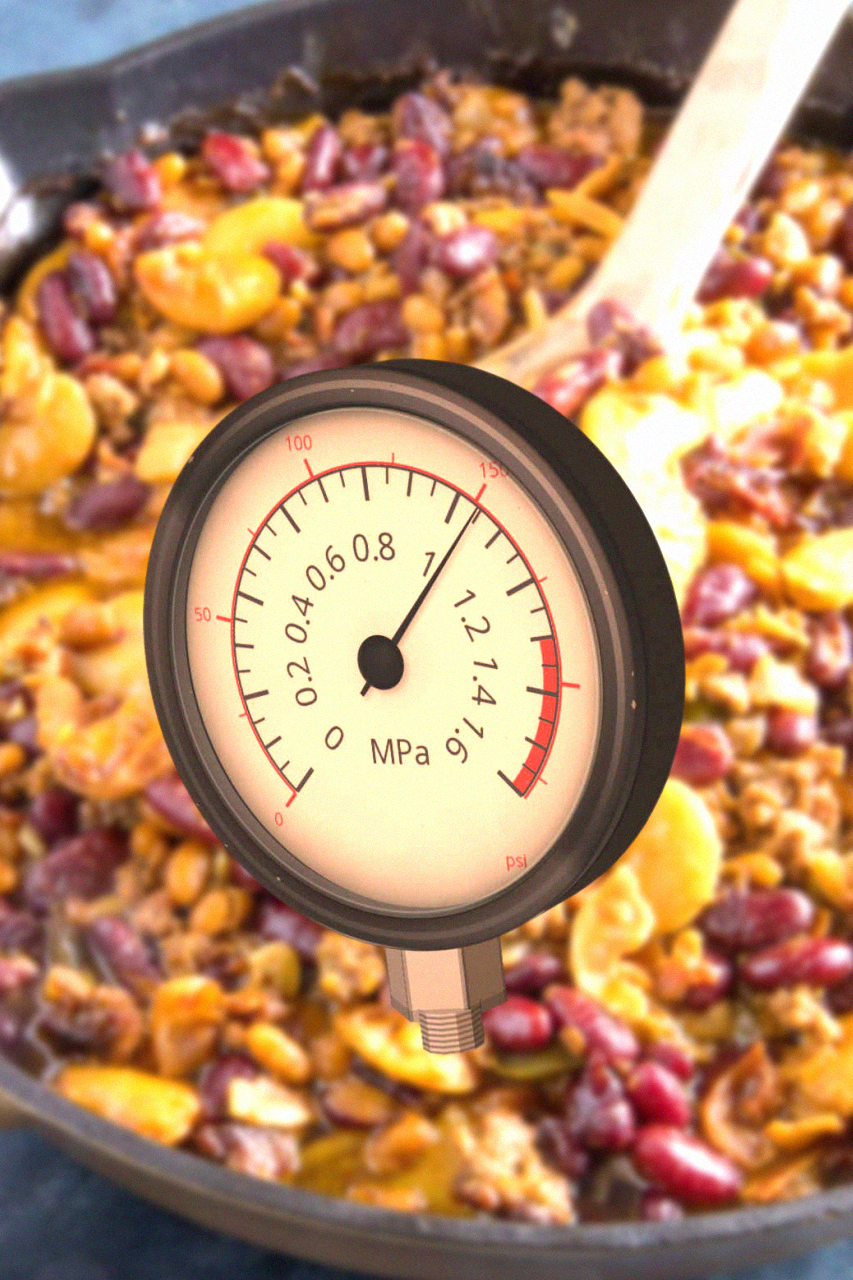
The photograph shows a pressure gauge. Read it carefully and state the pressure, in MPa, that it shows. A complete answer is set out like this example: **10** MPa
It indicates **1.05** MPa
